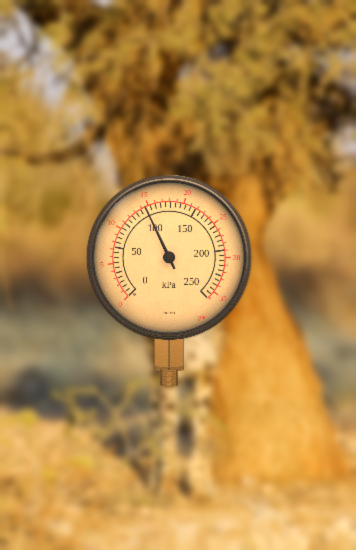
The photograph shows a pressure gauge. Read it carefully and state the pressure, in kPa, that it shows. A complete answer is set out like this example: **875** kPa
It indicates **100** kPa
